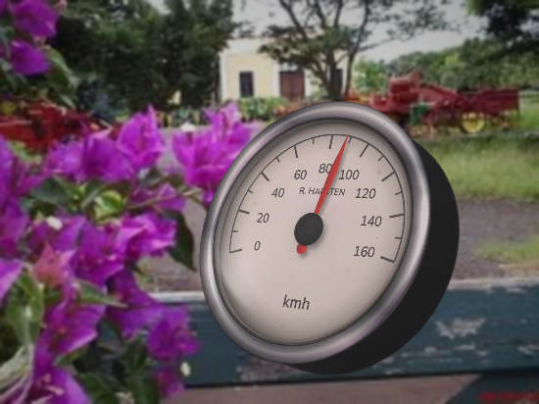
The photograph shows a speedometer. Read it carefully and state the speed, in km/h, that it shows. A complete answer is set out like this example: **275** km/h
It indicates **90** km/h
